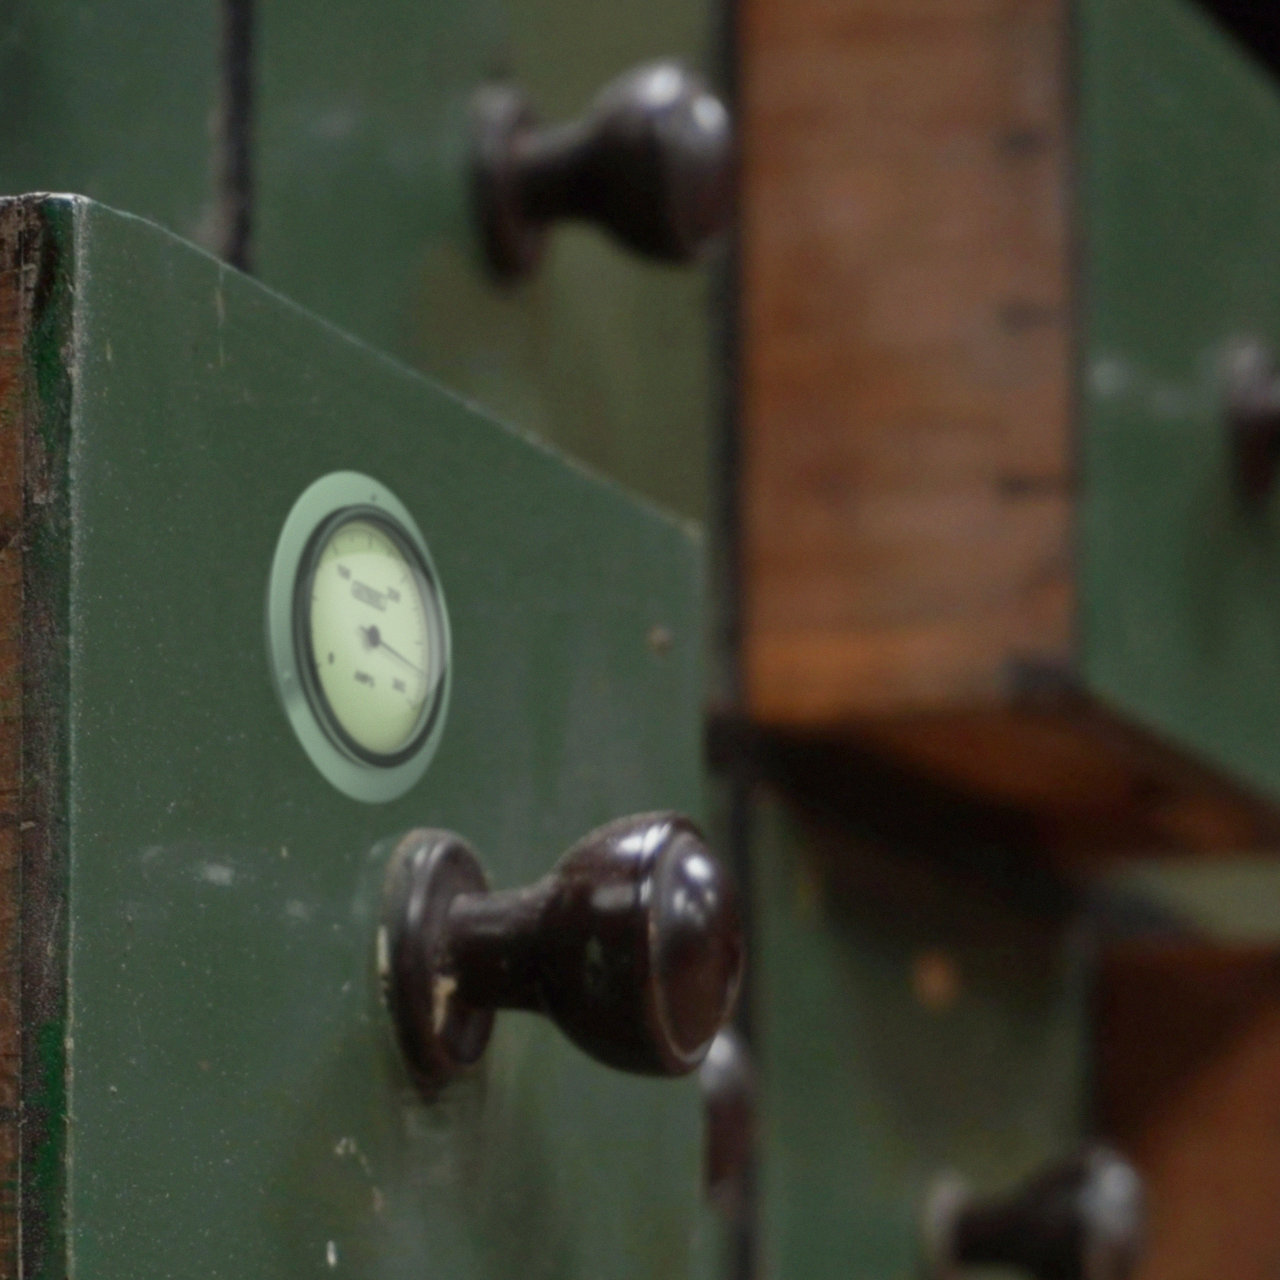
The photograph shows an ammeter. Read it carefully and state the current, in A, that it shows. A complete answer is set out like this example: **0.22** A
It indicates **275** A
